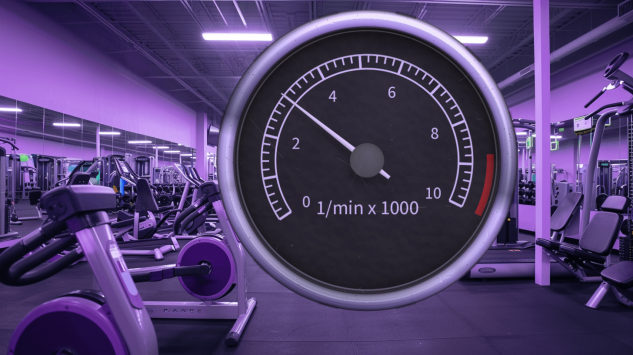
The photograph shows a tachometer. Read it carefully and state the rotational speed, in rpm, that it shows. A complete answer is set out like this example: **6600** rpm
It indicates **3000** rpm
